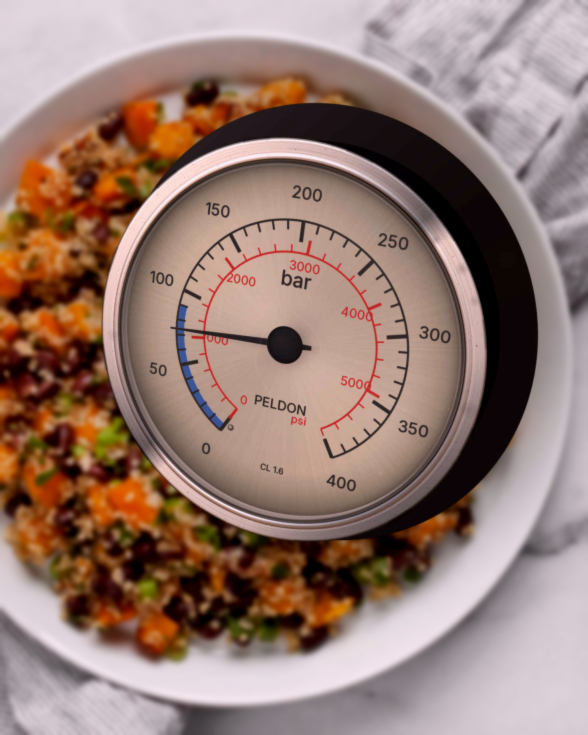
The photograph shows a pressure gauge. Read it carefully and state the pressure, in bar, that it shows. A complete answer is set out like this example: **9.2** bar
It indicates **75** bar
